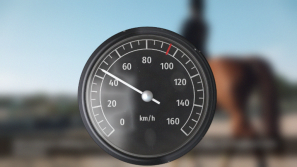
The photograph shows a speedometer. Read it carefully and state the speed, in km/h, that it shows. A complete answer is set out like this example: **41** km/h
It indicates **45** km/h
